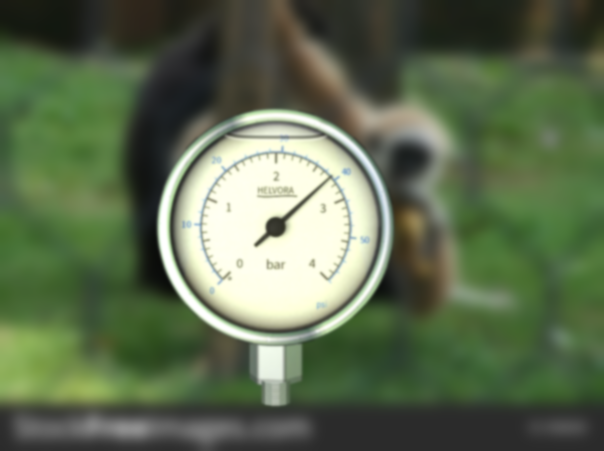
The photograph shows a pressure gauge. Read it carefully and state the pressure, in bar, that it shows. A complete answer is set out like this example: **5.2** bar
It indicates **2.7** bar
